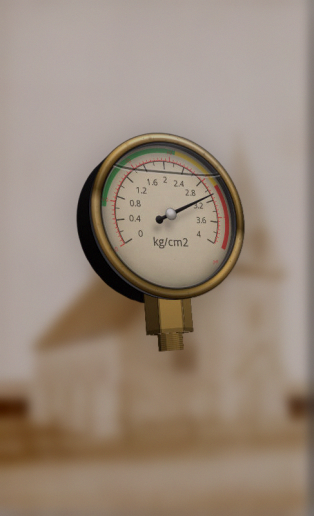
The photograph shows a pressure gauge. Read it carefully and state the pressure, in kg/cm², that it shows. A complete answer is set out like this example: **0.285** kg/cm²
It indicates **3.1** kg/cm²
